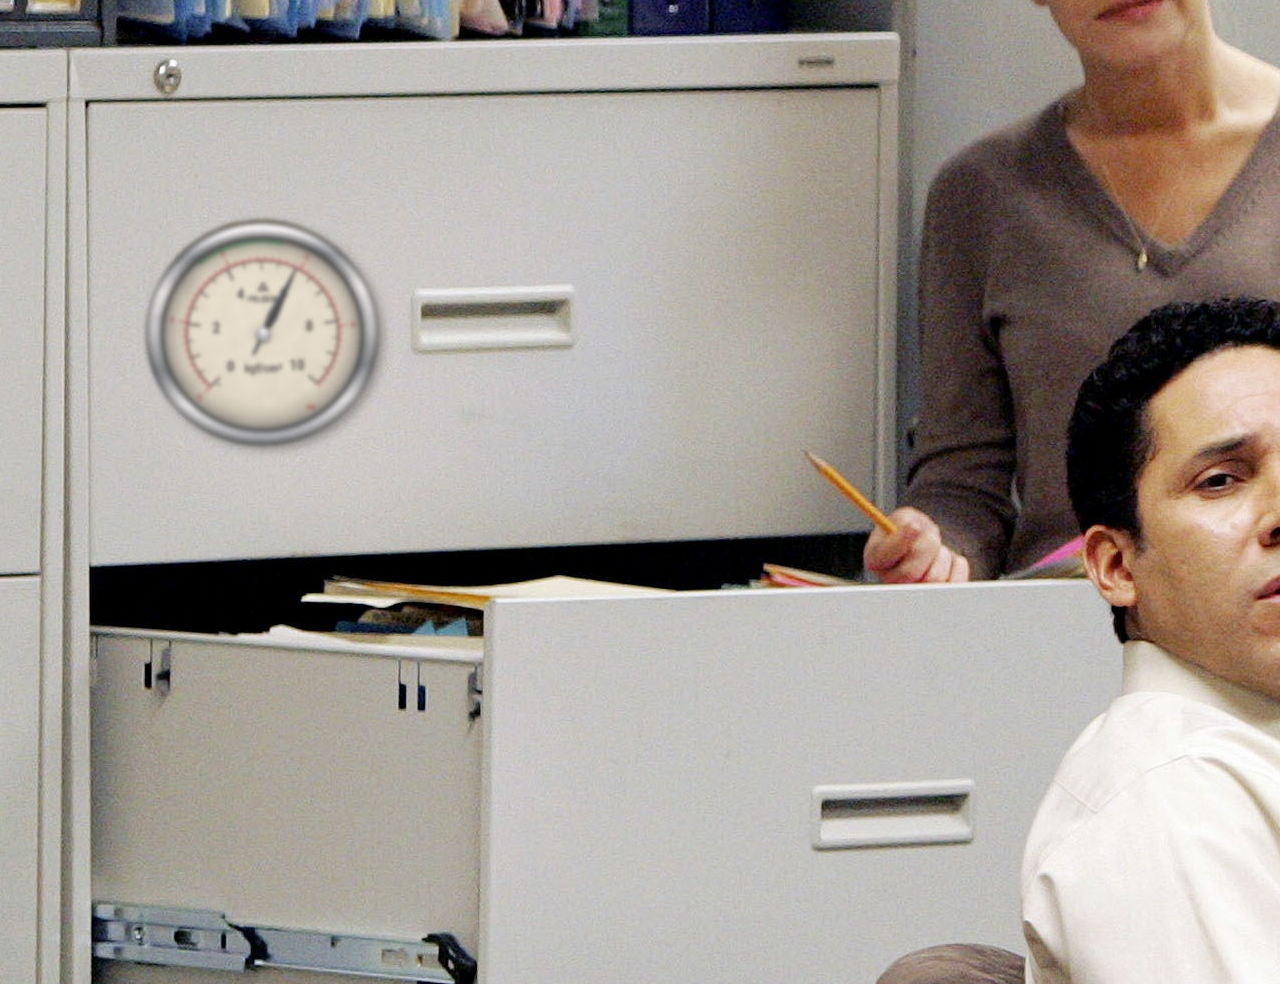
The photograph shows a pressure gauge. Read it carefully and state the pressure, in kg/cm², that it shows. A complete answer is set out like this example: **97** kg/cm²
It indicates **6** kg/cm²
